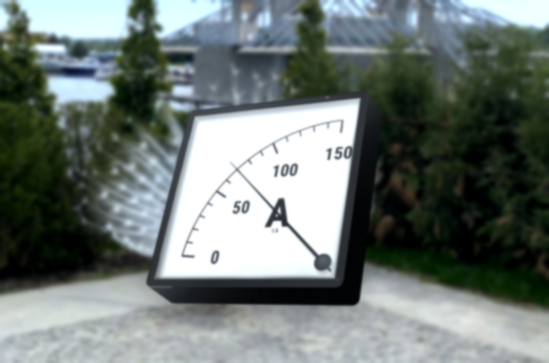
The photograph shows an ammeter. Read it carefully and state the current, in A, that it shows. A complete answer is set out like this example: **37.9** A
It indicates **70** A
